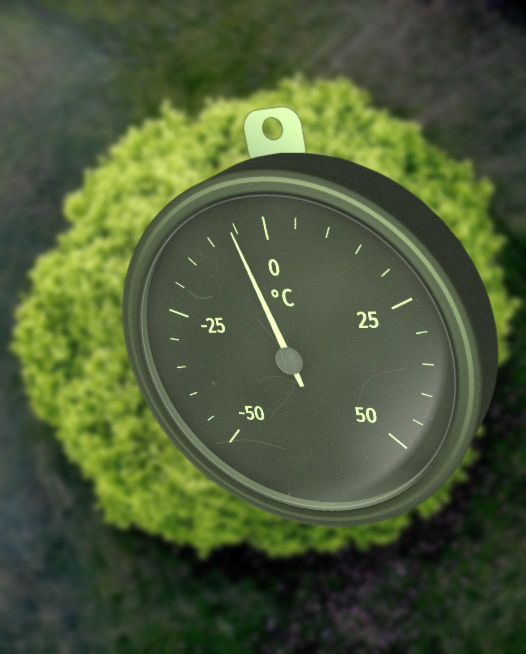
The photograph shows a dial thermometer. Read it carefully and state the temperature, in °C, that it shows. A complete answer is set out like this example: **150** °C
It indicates **-5** °C
